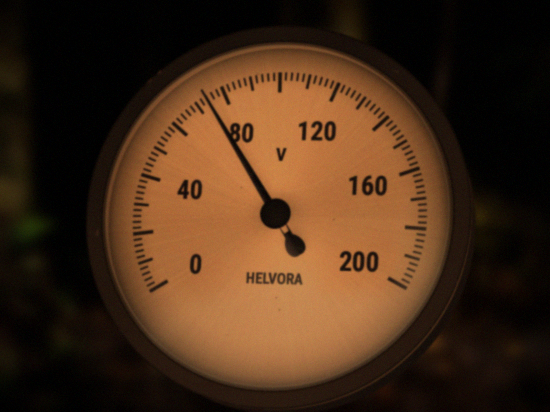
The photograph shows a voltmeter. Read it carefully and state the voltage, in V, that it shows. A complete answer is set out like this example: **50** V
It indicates **74** V
